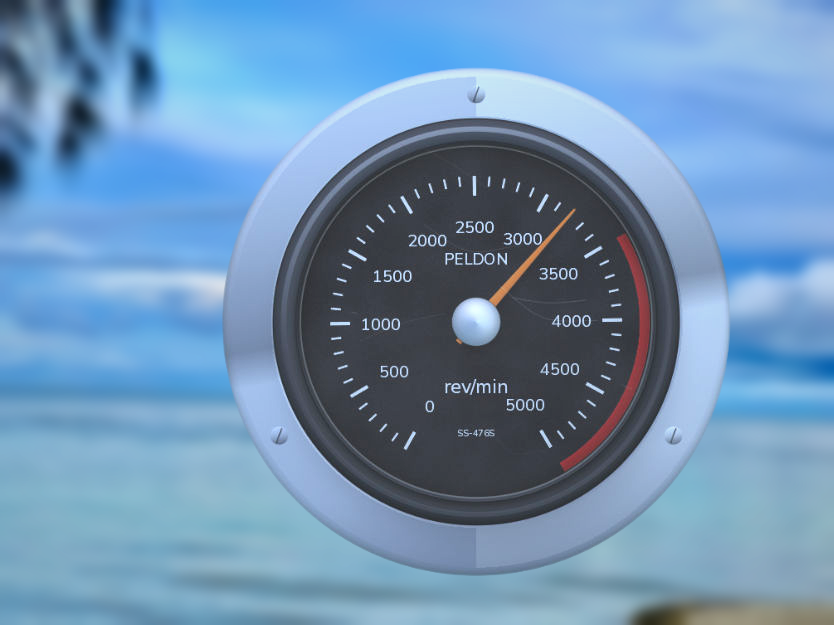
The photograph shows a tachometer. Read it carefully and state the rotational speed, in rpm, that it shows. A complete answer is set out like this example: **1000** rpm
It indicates **3200** rpm
